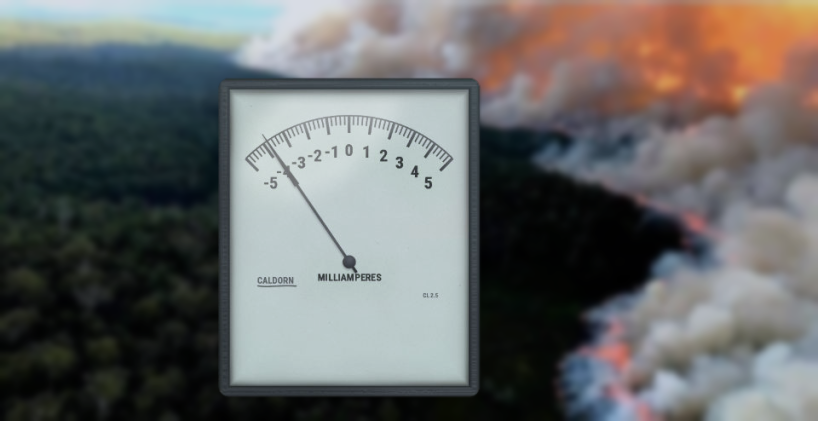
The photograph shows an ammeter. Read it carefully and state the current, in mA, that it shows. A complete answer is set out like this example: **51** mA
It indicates **-3.8** mA
